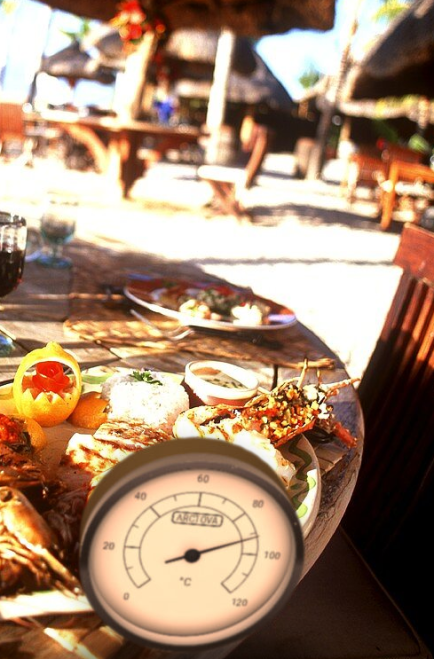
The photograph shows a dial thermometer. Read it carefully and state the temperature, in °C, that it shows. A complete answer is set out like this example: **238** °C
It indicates **90** °C
